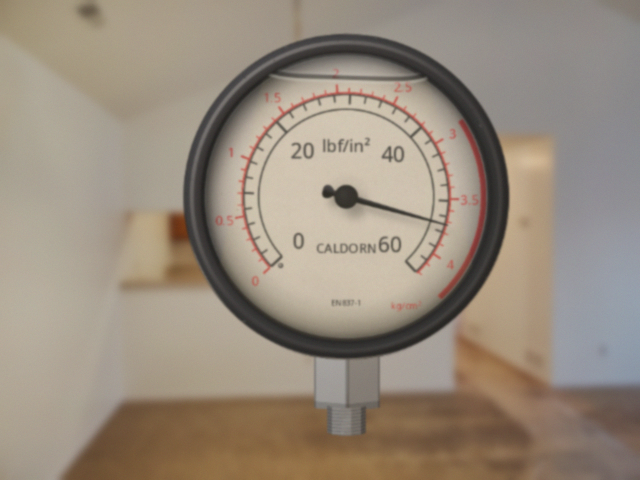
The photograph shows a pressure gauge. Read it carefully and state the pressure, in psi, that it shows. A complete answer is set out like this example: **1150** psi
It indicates **53** psi
